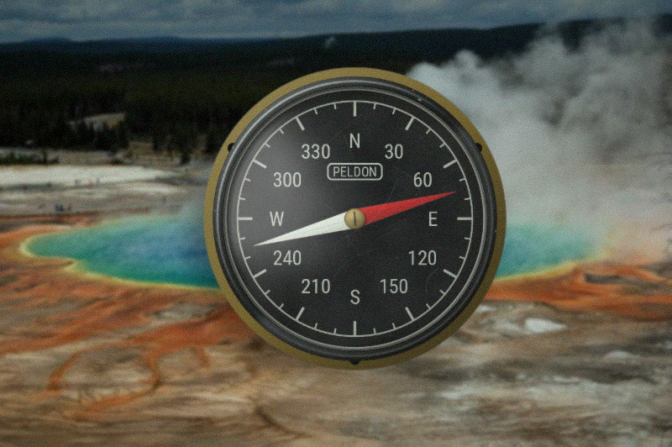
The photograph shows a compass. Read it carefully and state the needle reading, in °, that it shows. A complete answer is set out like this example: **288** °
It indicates **75** °
